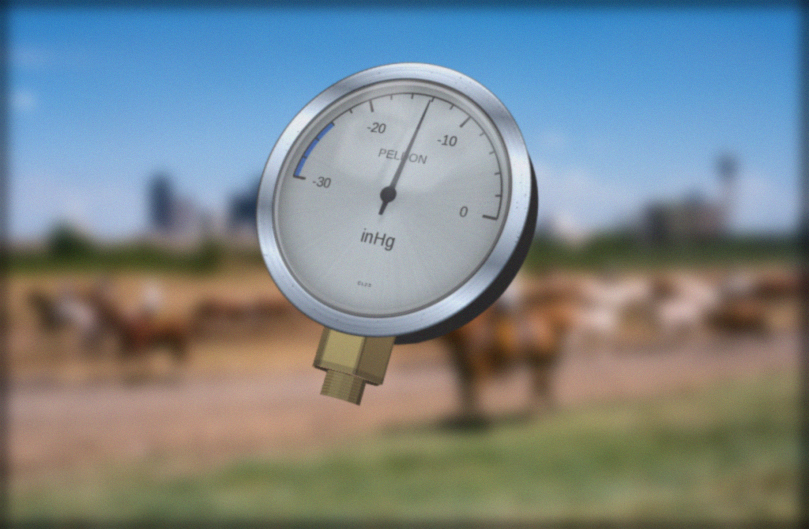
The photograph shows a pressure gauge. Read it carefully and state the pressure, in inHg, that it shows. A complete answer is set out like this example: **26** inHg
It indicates **-14** inHg
